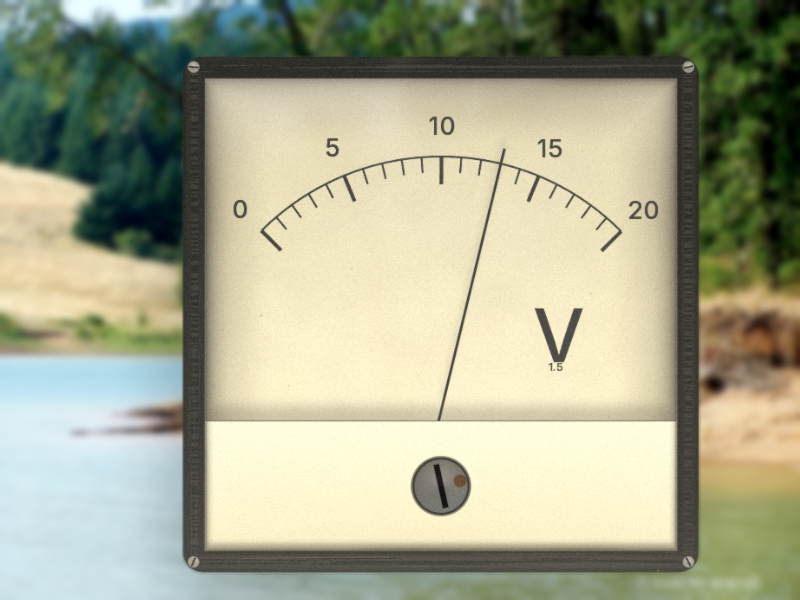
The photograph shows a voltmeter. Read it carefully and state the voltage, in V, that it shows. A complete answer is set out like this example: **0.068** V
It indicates **13** V
